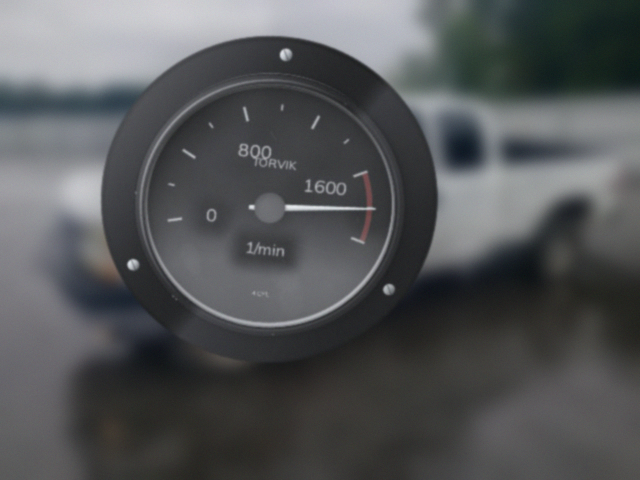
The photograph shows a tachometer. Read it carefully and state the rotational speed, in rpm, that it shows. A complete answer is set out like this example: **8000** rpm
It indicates **1800** rpm
